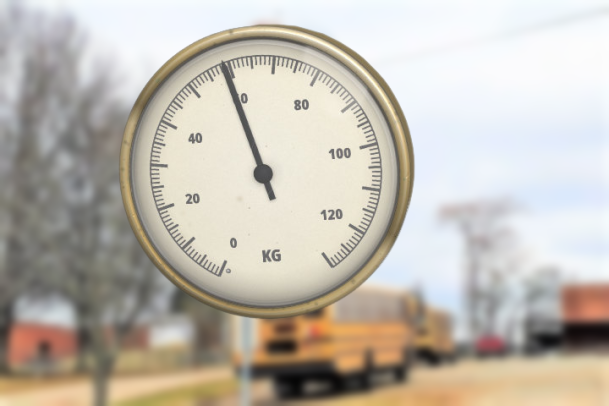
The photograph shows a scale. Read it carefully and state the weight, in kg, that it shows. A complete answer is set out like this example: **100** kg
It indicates **59** kg
